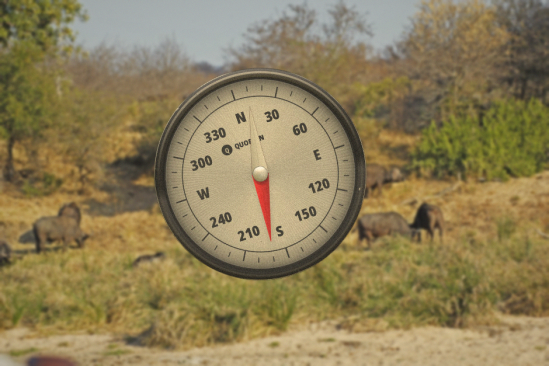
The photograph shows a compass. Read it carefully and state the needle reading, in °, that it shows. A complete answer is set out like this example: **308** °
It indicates **190** °
